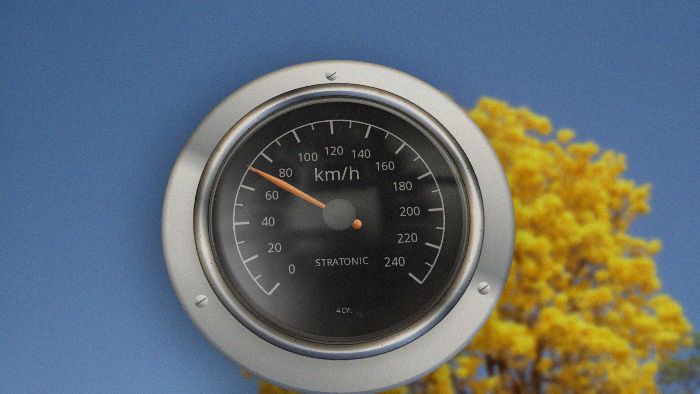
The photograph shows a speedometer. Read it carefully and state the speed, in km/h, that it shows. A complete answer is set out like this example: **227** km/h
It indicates **70** km/h
